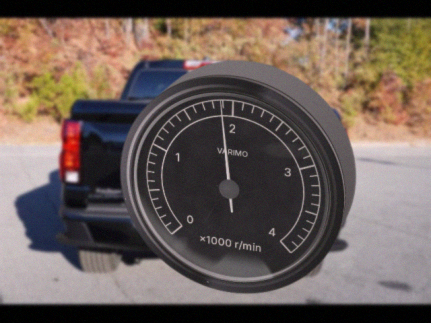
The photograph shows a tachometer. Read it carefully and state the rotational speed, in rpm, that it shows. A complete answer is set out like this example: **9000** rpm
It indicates **1900** rpm
